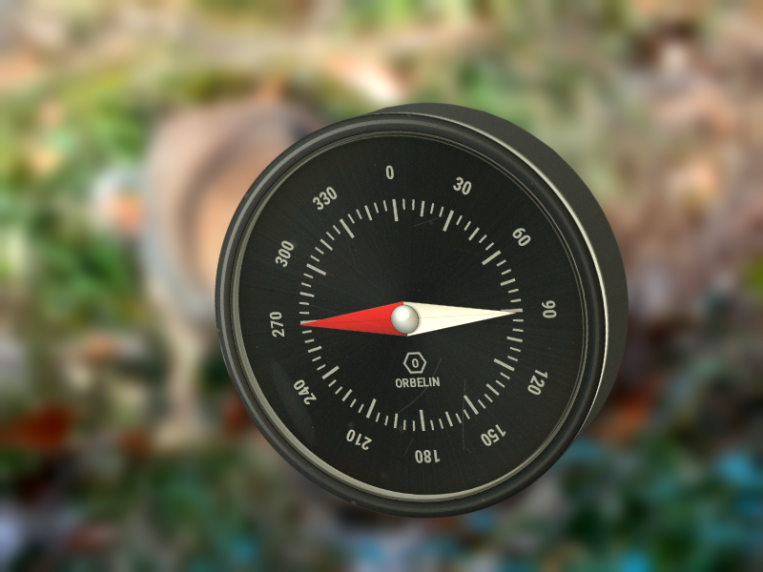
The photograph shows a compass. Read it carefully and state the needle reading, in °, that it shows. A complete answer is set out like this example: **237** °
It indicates **270** °
